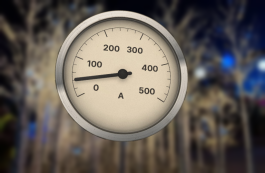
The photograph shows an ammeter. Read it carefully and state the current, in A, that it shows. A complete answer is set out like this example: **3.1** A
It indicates **40** A
